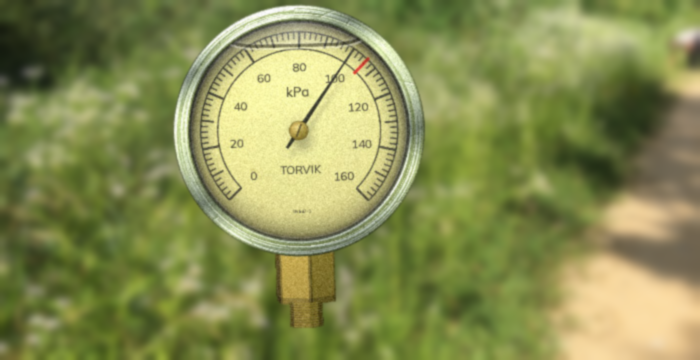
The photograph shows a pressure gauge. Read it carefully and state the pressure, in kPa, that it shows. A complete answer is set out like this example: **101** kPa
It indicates **100** kPa
